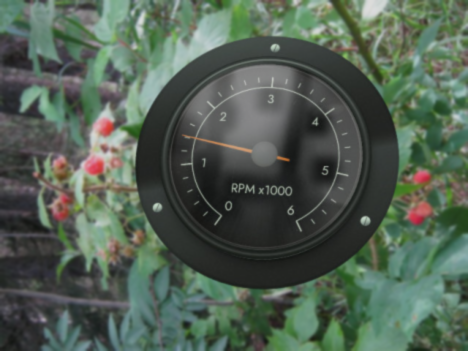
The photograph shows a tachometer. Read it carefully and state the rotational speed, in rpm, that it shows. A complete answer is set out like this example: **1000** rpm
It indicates **1400** rpm
